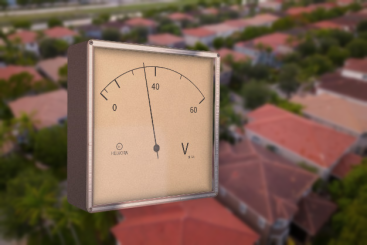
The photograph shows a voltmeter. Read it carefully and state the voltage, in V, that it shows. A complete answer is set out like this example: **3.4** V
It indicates **35** V
